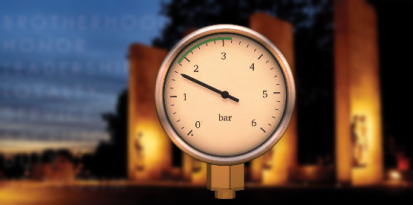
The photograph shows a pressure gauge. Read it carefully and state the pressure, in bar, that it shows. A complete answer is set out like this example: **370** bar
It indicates **1.6** bar
